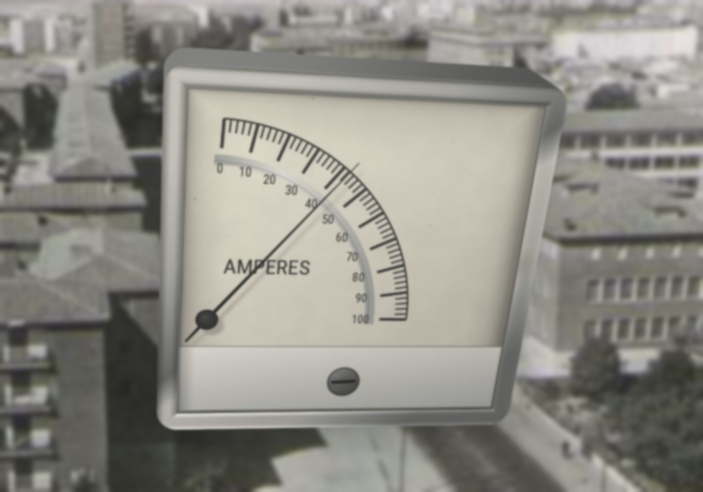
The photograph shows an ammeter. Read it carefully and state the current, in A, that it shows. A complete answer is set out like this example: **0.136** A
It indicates **42** A
